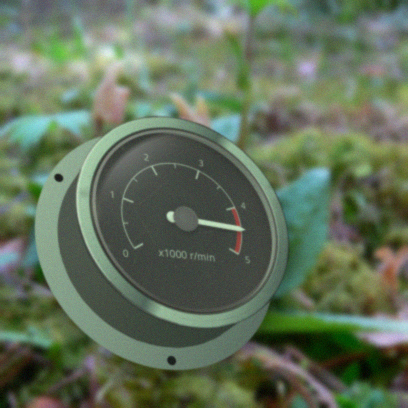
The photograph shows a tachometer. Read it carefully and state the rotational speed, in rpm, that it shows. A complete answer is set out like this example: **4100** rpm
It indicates **4500** rpm
